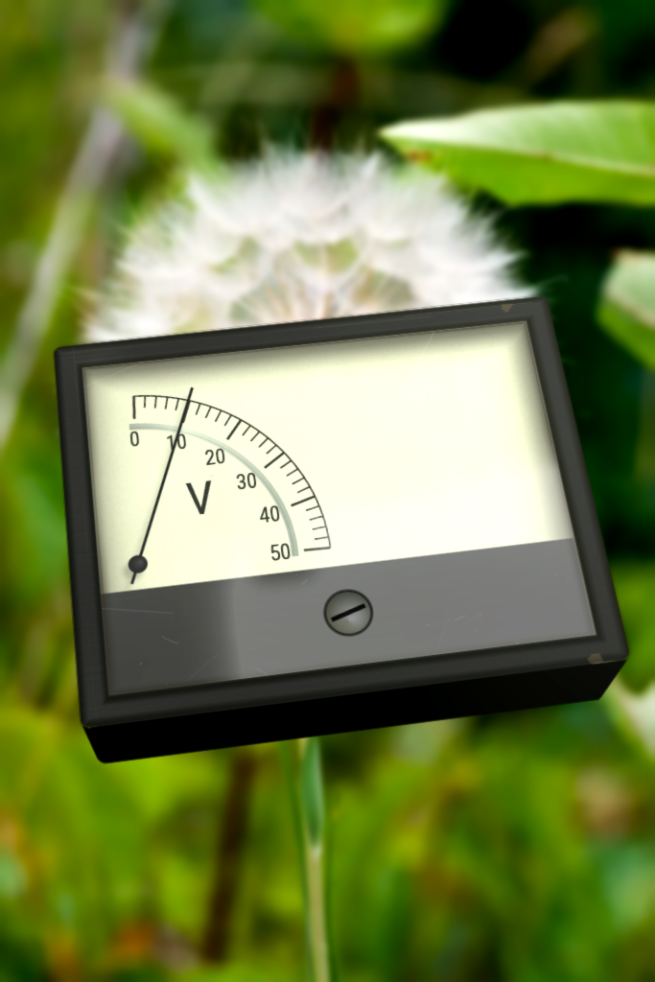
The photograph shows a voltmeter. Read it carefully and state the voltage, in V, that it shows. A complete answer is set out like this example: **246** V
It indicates **10** V
